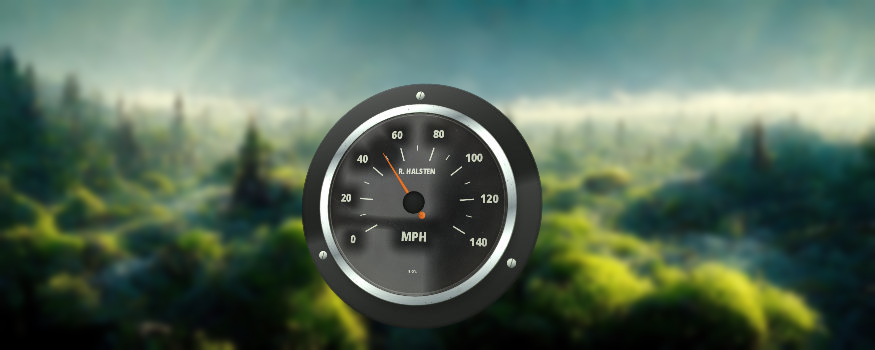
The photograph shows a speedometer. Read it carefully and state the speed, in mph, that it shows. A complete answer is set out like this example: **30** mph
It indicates **50** mph
